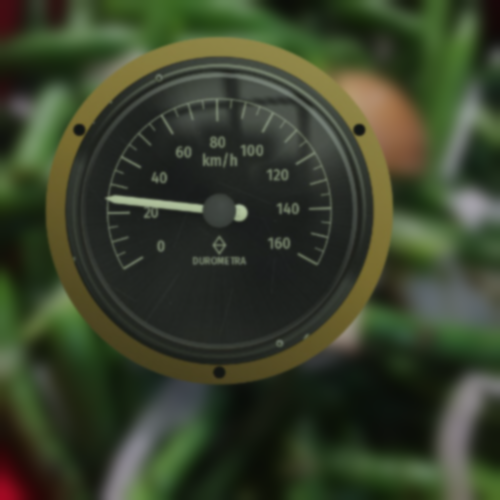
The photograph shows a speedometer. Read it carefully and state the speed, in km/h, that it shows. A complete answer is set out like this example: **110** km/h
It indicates **25** km/h
